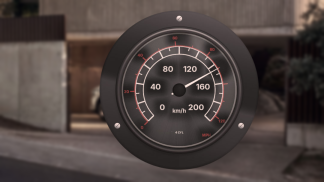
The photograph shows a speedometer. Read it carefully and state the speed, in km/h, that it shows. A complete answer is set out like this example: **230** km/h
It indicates **145** km/h
